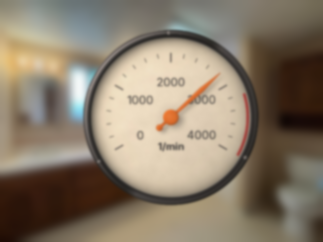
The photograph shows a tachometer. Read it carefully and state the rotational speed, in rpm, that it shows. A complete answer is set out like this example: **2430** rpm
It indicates **2800** rpm
